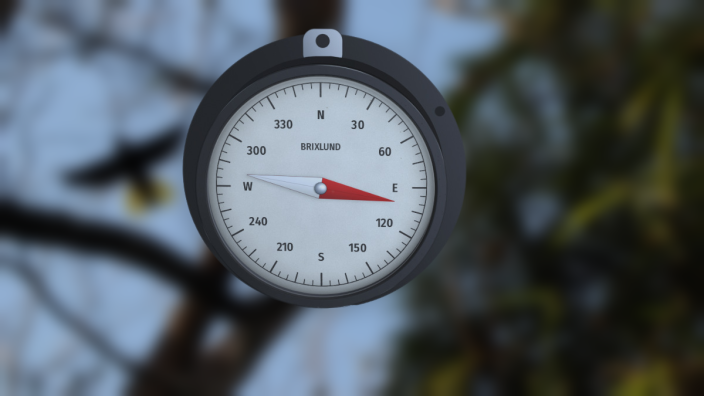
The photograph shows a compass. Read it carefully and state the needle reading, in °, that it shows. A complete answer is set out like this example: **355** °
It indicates **100** °
